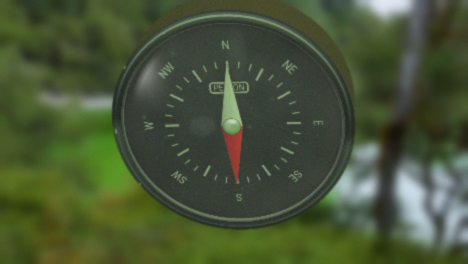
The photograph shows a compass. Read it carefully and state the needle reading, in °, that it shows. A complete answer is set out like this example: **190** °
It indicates **180** °
